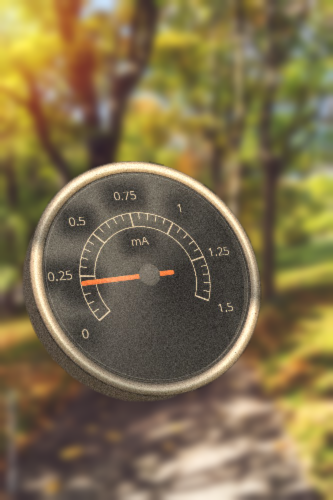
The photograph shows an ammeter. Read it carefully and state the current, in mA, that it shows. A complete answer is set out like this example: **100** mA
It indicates **0.2** mA
